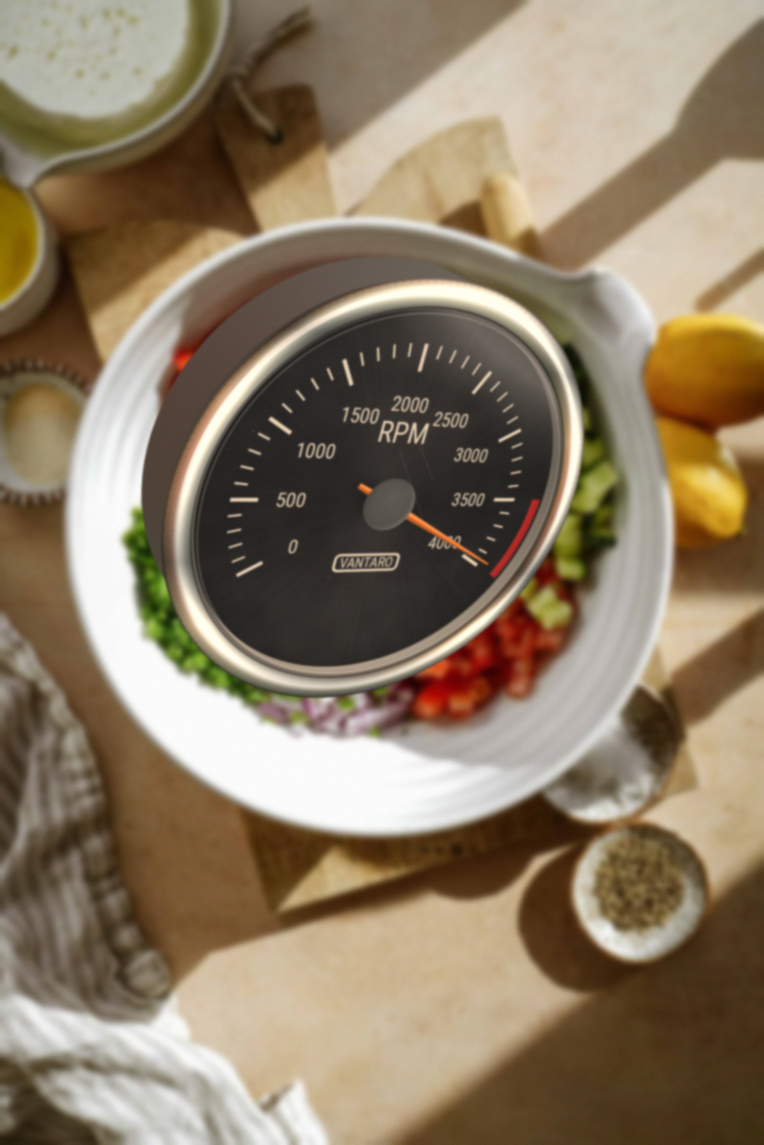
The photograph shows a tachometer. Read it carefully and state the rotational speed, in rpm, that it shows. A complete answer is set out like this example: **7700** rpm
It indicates **3950** rpm
